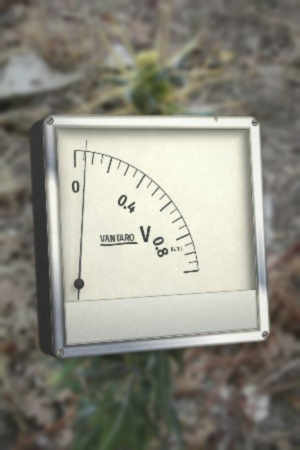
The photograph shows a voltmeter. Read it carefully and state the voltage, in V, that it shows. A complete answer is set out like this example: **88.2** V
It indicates **0.05** V
